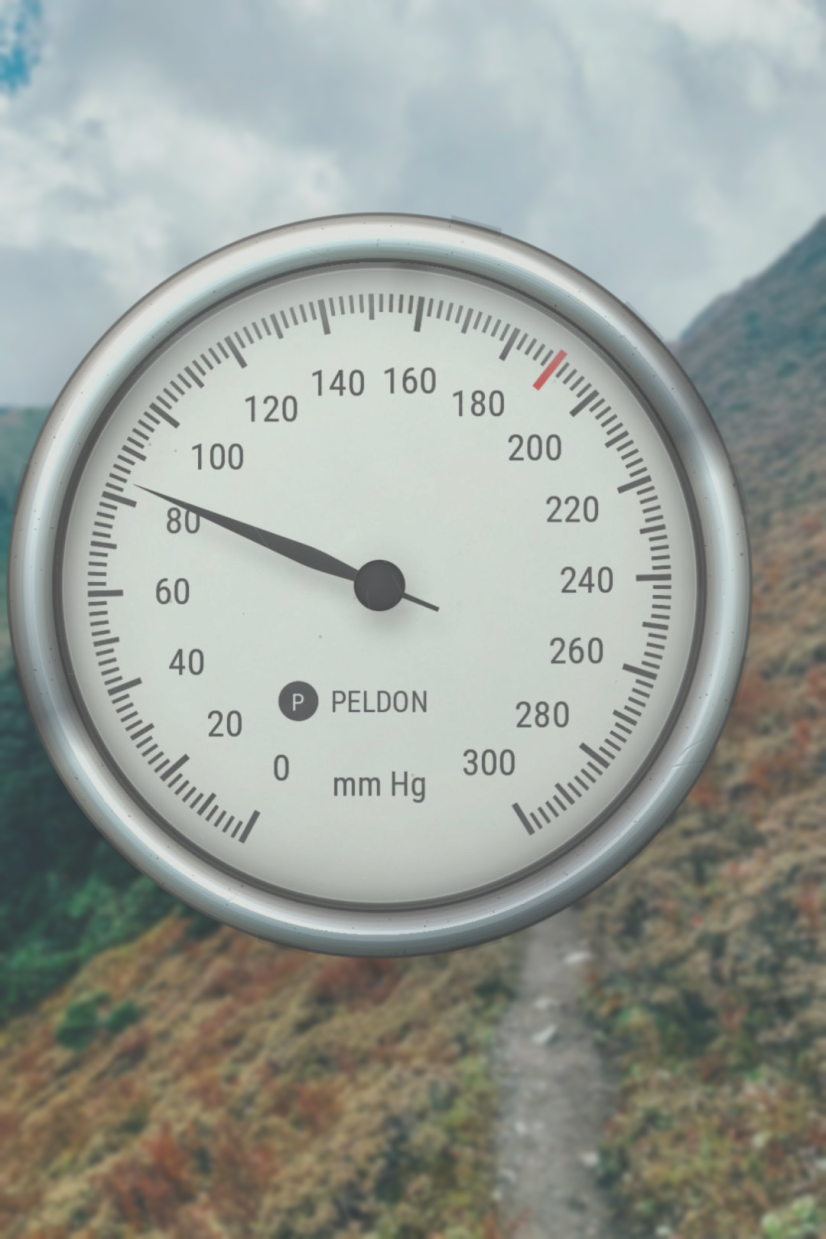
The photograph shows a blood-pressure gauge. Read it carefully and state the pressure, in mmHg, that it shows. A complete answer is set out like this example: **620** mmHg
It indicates **84** mmHg
